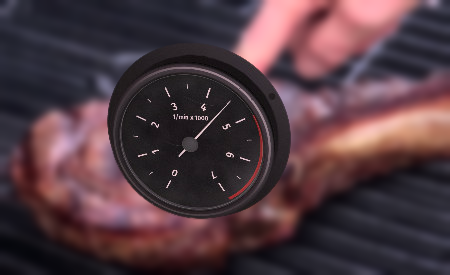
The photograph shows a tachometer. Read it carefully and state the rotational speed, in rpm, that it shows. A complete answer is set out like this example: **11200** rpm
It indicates **4500** rpm
